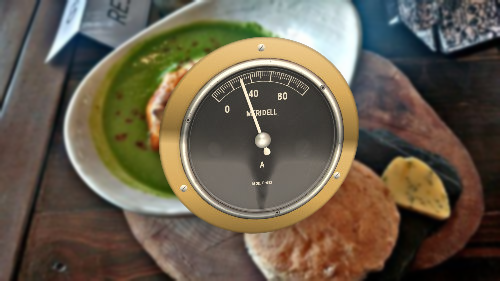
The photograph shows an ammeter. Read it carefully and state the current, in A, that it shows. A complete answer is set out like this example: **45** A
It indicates **30** A
